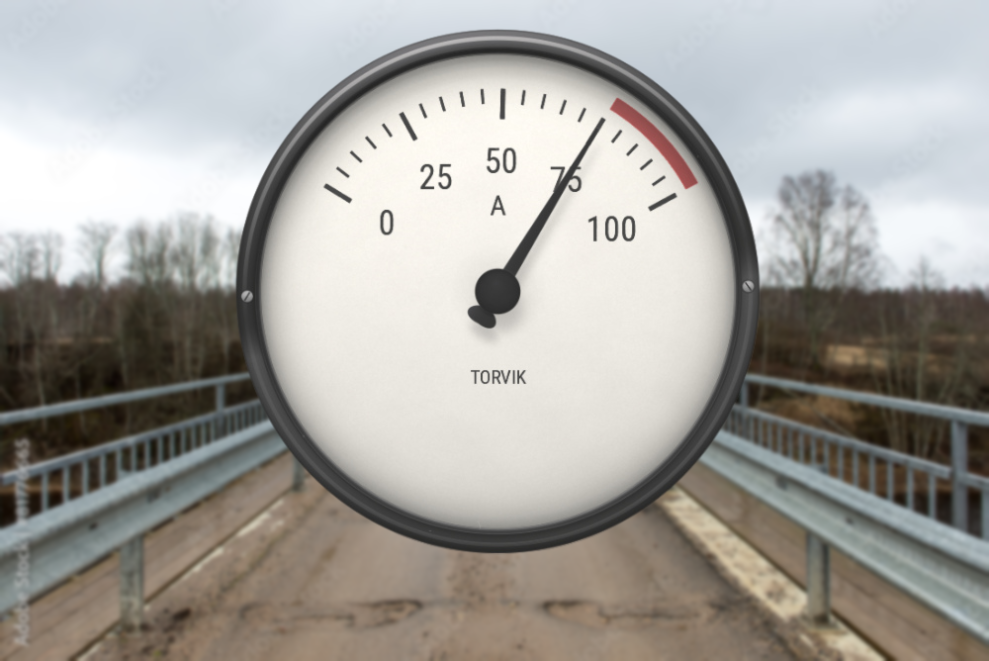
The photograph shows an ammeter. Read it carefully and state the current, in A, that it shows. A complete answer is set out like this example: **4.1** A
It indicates **75** A
